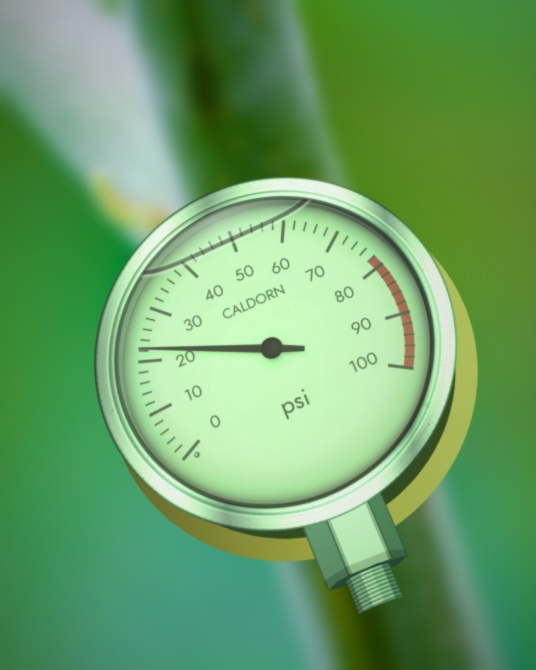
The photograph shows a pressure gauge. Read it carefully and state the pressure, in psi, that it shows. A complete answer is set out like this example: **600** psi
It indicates **22** psi
